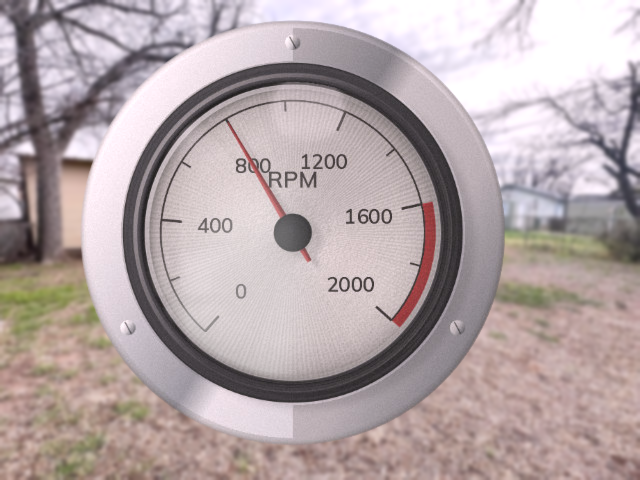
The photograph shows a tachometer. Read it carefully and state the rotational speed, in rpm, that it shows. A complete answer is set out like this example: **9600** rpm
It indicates **800** rpm
